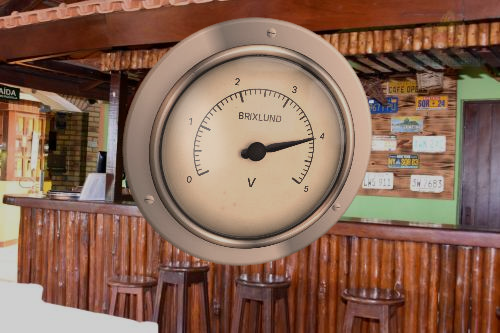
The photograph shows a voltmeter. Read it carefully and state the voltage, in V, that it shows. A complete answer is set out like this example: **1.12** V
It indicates **4** V
